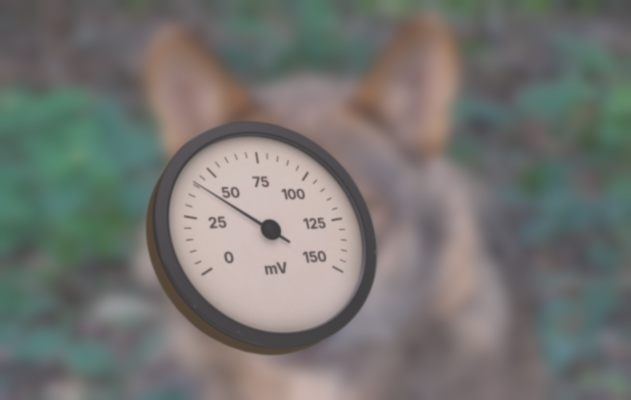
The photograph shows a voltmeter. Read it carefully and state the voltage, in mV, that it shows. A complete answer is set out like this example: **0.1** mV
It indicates **40** mV
